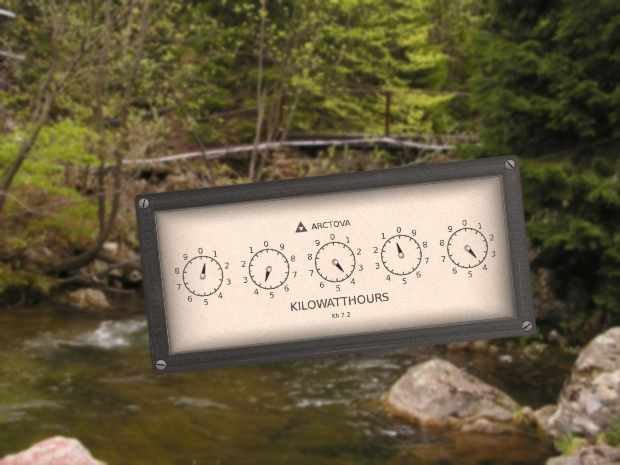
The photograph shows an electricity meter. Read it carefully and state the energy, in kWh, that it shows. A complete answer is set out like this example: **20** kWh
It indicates **4404** kWh
